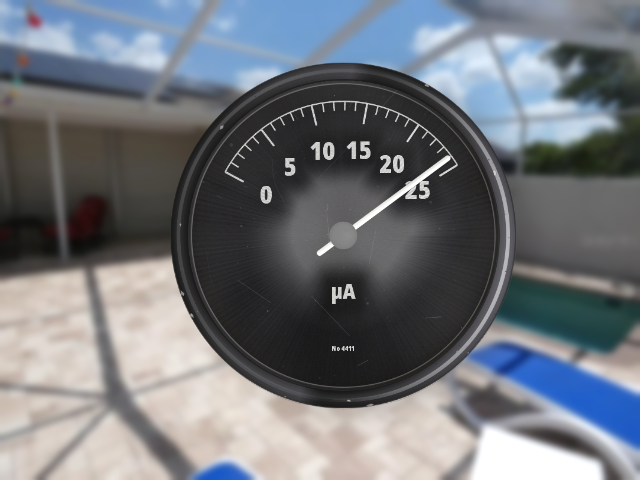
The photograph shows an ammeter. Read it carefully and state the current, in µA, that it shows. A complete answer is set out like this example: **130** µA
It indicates **24** µA
